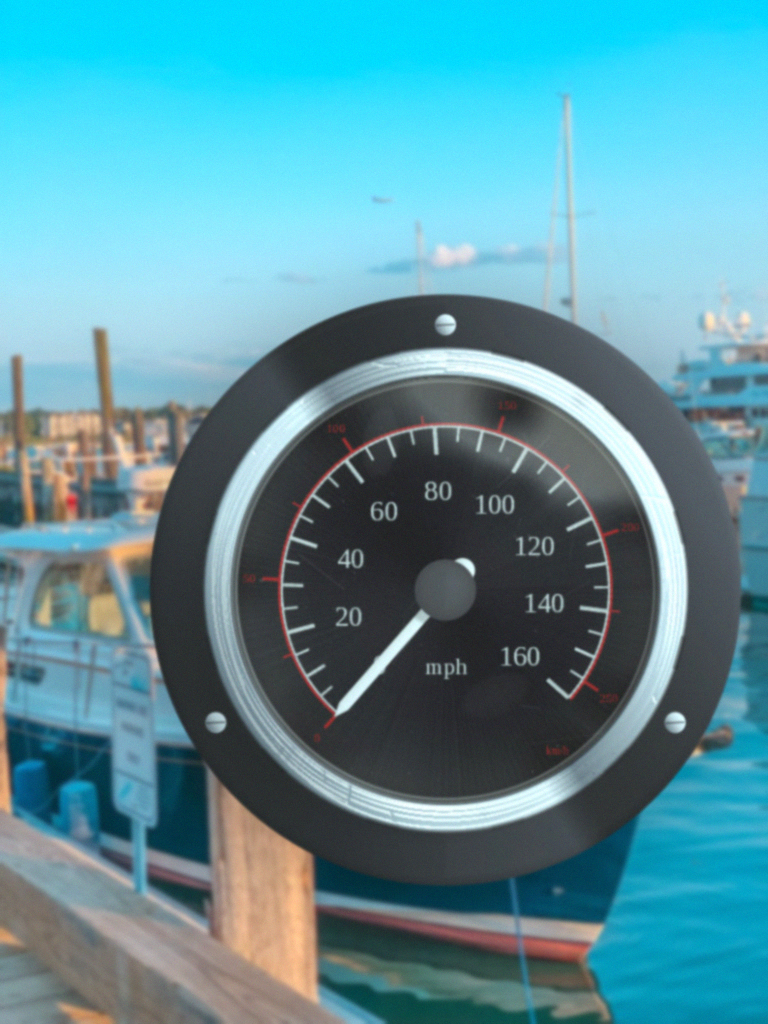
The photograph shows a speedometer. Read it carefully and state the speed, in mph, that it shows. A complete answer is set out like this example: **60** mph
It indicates **0** mph
